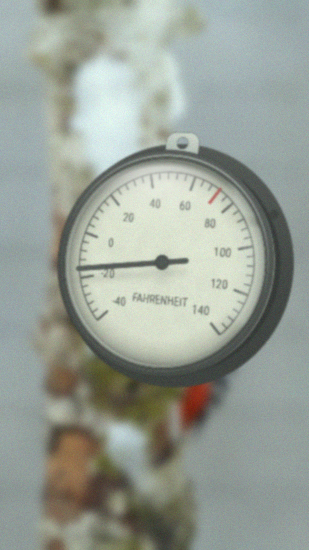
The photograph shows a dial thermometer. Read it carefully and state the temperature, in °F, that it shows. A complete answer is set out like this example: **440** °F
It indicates **-16** °F
